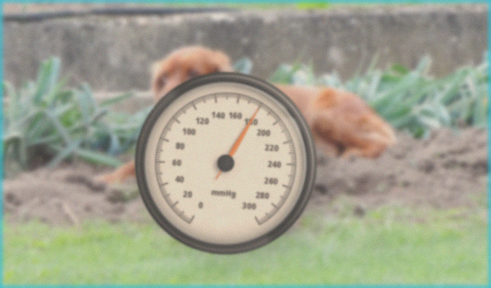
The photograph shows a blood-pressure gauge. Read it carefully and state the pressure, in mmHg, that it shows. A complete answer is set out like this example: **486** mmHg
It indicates **180** mmHg
